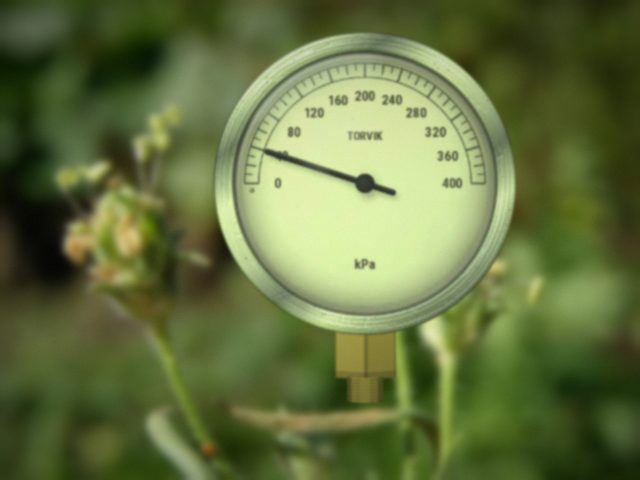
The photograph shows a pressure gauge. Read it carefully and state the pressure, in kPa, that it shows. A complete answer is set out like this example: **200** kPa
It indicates **40** kPa
